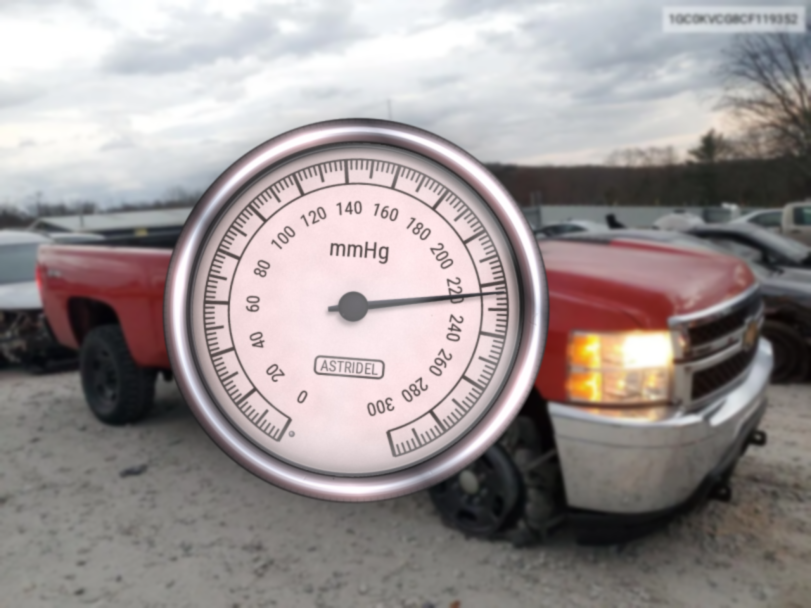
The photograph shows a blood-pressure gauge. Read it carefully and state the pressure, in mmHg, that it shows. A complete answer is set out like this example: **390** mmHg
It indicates **224** mmHg
